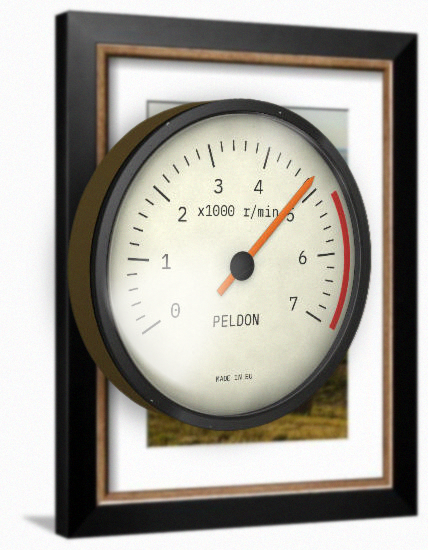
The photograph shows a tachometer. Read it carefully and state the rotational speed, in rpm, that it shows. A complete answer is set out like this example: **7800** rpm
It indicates **4800** rpm
